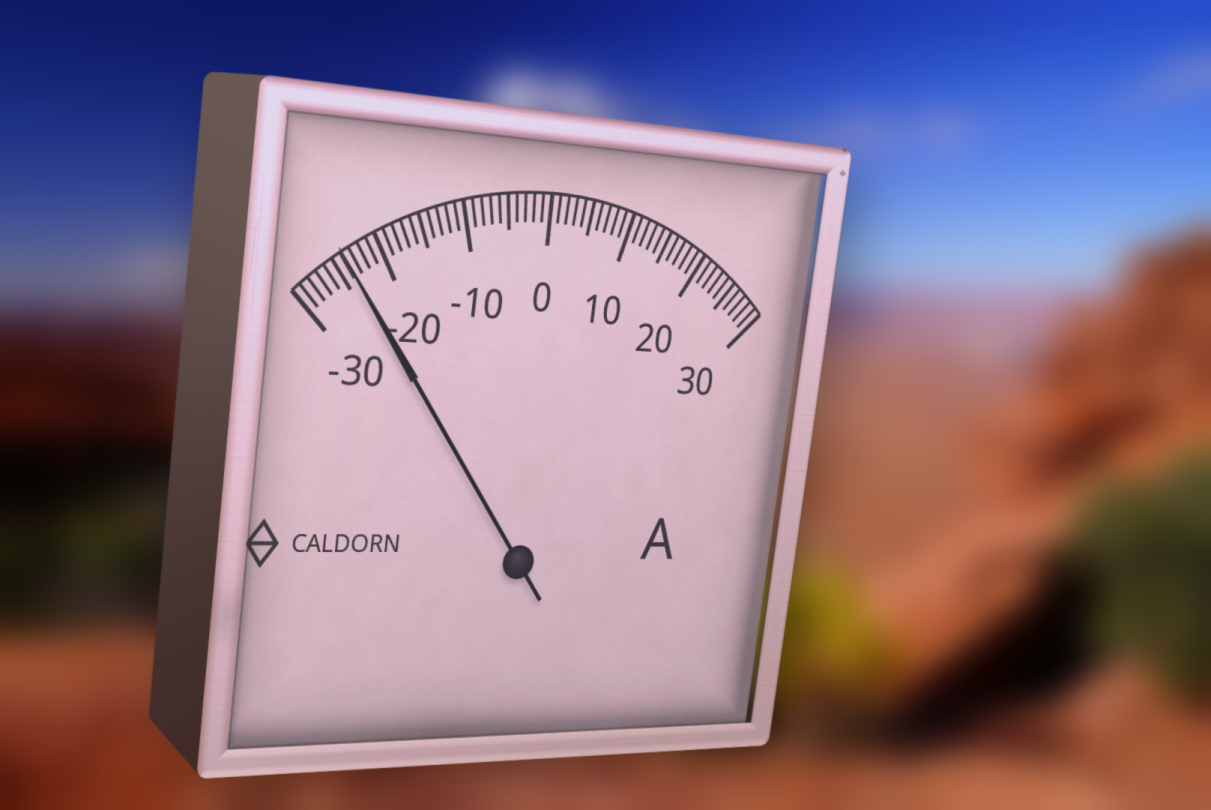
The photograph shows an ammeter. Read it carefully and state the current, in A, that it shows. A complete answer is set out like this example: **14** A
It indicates **-24** A
